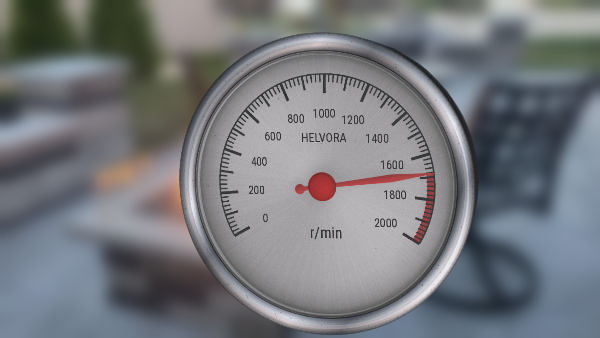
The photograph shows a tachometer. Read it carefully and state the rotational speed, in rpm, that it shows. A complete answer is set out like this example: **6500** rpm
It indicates **1680** rpm
